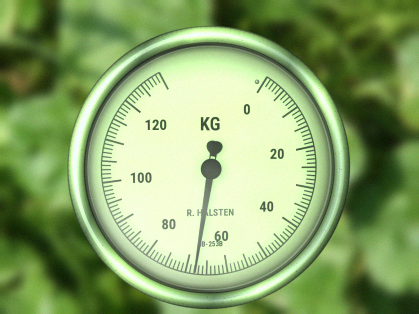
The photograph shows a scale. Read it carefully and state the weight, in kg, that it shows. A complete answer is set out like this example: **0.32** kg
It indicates **68** kg
